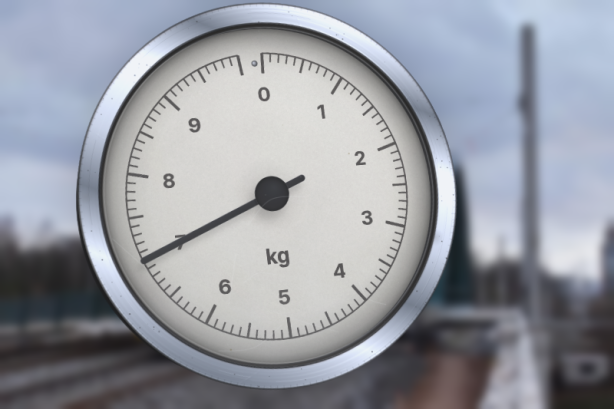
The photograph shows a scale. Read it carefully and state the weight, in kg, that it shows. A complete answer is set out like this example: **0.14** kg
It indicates **7** kg
